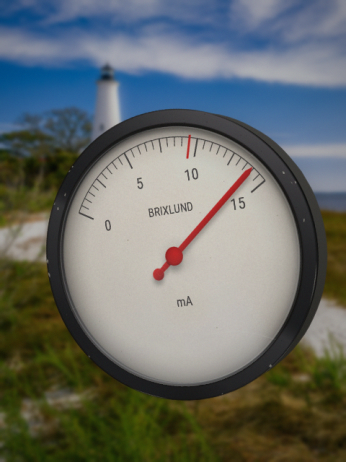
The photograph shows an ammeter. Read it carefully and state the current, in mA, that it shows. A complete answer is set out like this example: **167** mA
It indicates **14** mA
